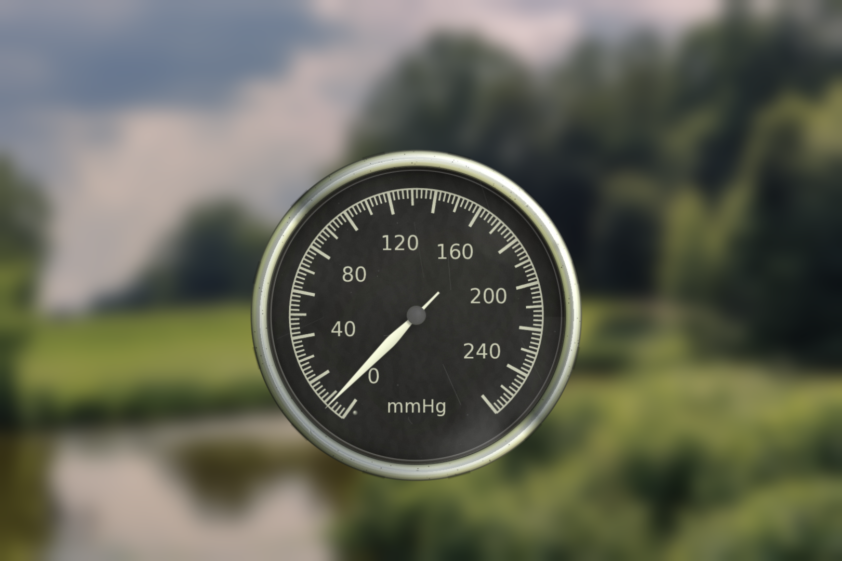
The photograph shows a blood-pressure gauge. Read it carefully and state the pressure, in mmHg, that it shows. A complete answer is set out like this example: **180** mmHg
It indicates **8** mmHg
